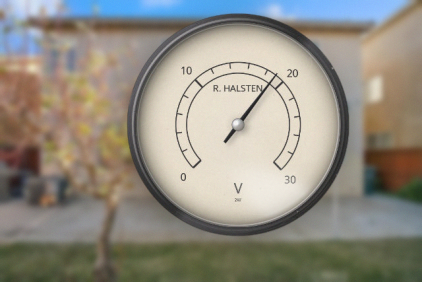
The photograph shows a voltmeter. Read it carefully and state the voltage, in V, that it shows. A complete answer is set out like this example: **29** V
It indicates **19** V
